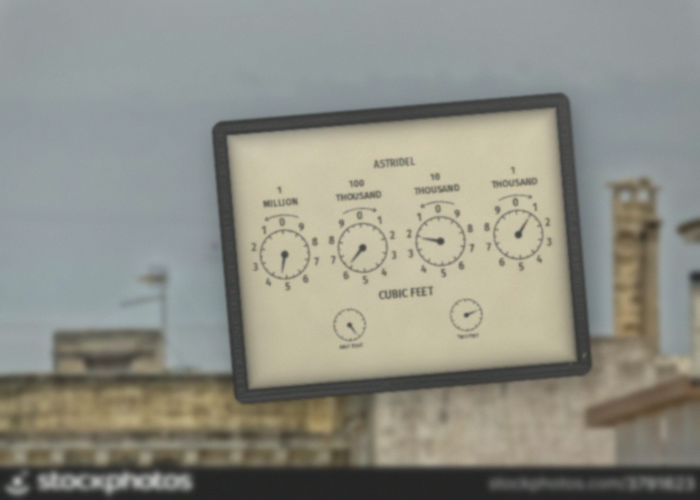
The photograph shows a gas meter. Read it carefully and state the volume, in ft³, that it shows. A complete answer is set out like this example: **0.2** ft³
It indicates **462100** ft³
